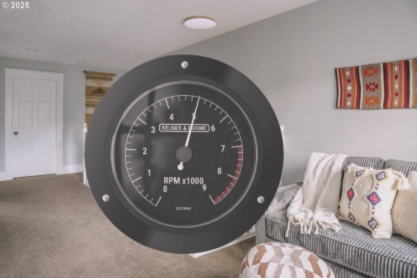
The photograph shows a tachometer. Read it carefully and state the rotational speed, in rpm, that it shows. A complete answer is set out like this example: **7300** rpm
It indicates **5000** rpm
